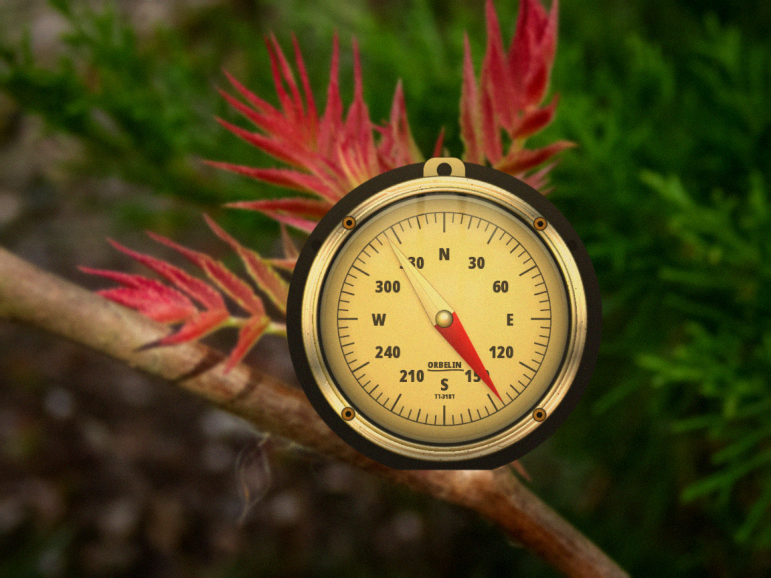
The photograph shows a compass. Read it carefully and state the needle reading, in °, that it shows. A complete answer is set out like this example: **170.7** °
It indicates **145** °
